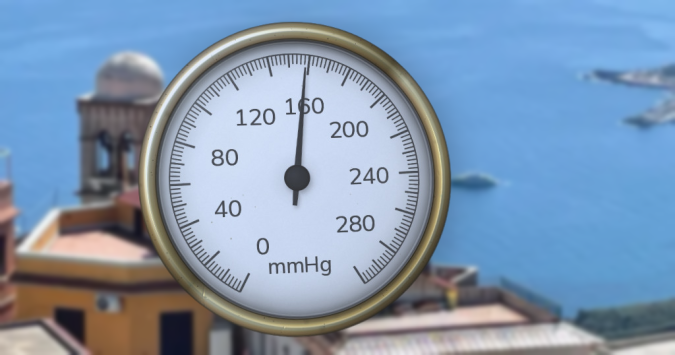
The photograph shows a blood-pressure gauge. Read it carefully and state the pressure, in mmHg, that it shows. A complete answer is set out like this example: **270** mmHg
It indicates **158** mmHg
